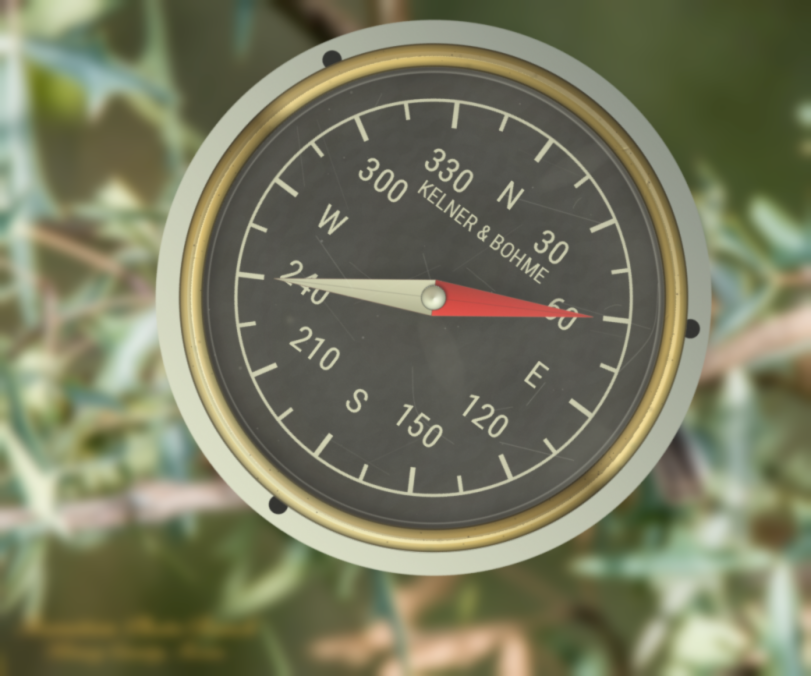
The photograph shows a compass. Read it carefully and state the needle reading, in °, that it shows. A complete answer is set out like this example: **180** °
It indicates **60** °
